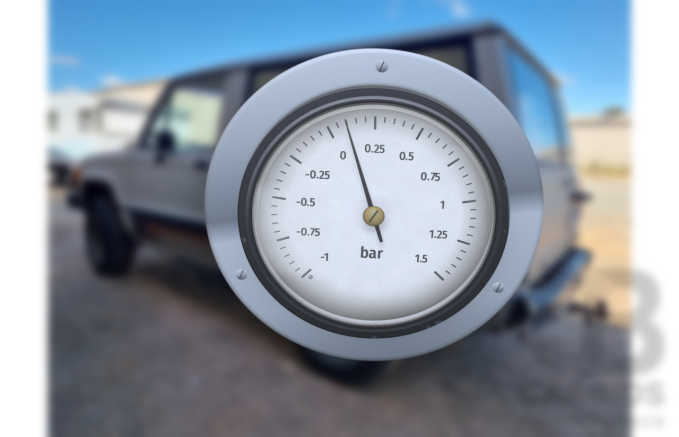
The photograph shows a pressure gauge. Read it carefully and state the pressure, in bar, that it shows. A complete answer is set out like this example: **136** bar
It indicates **0.1** bar
